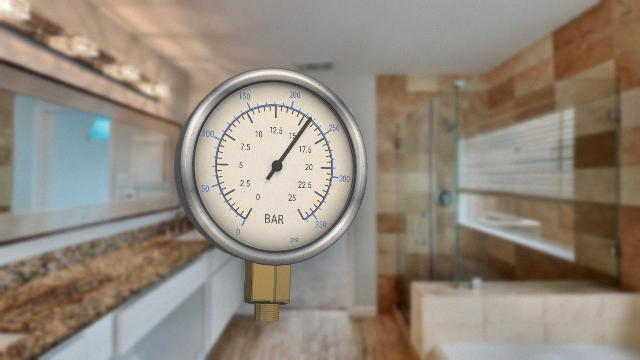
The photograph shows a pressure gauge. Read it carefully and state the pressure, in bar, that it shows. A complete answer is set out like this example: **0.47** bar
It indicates **15.5** bar
